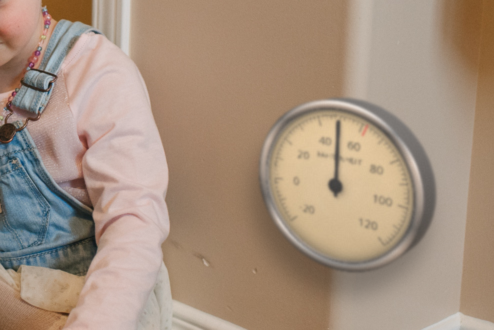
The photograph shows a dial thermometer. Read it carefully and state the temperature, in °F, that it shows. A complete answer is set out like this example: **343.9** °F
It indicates **50** °F
